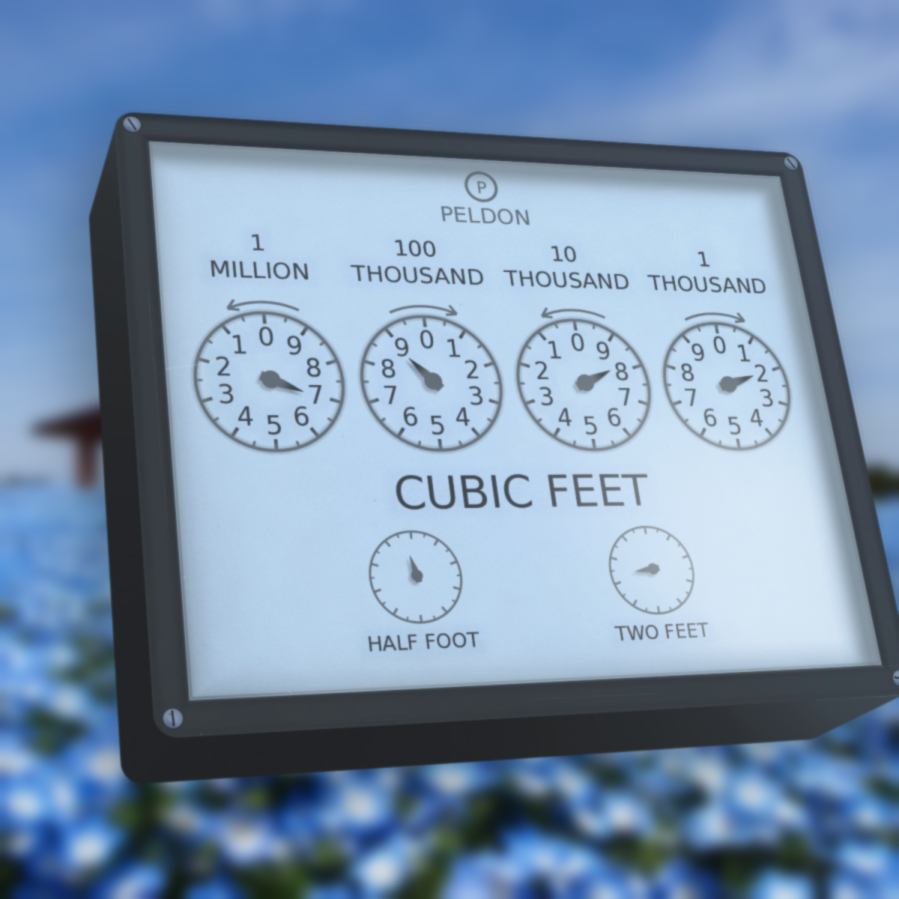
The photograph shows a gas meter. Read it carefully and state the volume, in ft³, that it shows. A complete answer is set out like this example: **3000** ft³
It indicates **688200** ft³
